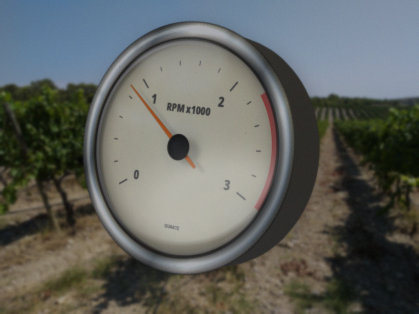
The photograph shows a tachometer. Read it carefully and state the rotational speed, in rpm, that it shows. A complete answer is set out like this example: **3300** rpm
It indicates **900** rpm
